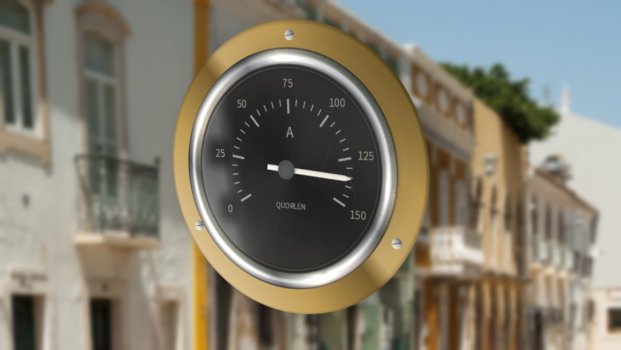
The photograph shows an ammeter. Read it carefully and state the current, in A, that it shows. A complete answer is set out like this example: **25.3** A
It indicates **135** A
